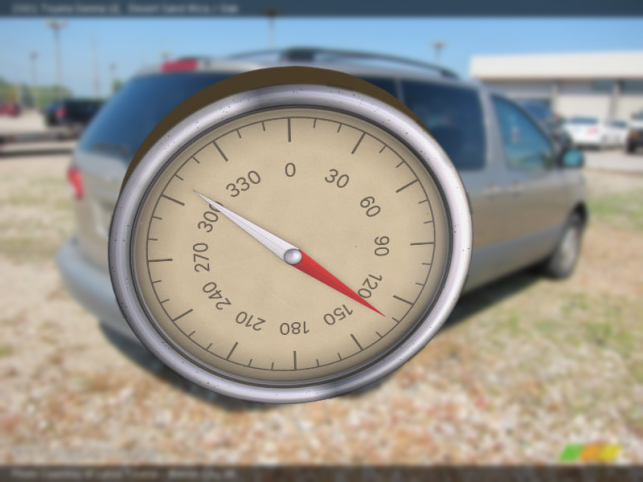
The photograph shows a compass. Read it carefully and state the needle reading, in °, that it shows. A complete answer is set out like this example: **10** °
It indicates **130** °
